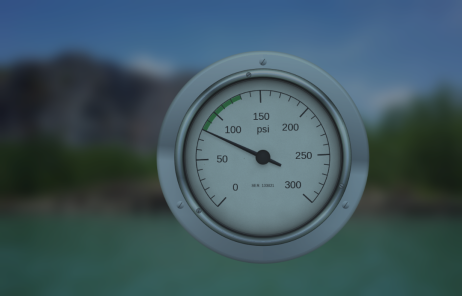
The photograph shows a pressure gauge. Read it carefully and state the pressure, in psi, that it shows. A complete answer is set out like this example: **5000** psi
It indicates **80** psi
